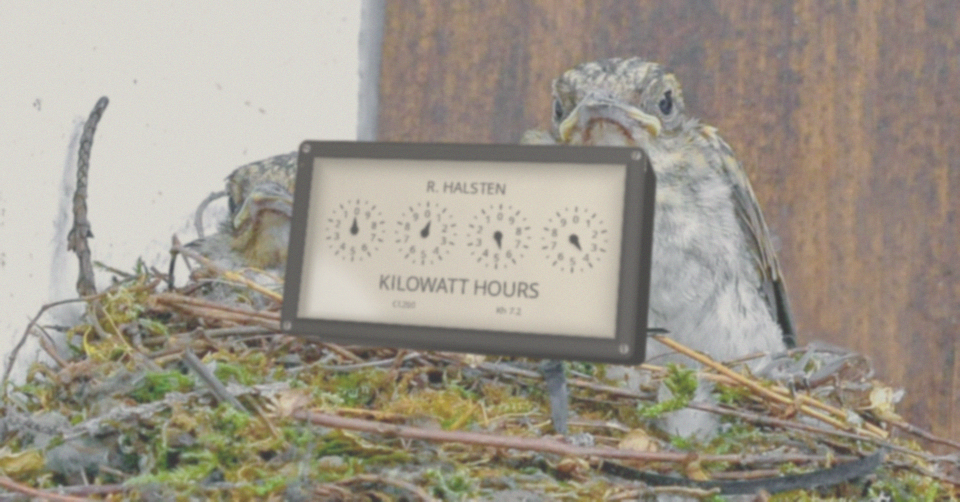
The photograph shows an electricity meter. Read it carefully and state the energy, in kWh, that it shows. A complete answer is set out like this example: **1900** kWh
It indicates **54** kWh
